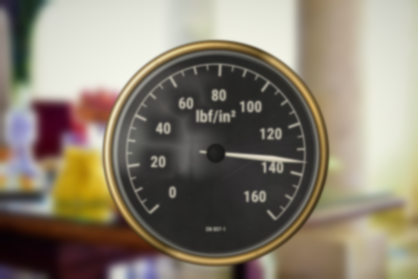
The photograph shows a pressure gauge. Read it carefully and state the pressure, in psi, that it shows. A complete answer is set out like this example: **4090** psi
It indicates **135** psi
